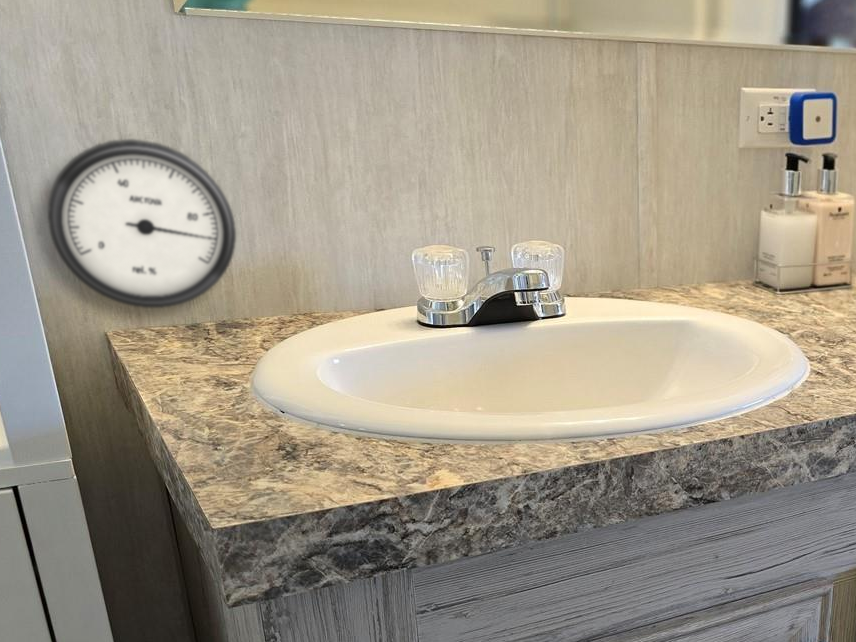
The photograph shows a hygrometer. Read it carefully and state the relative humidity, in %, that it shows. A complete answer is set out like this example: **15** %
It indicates **90** %
